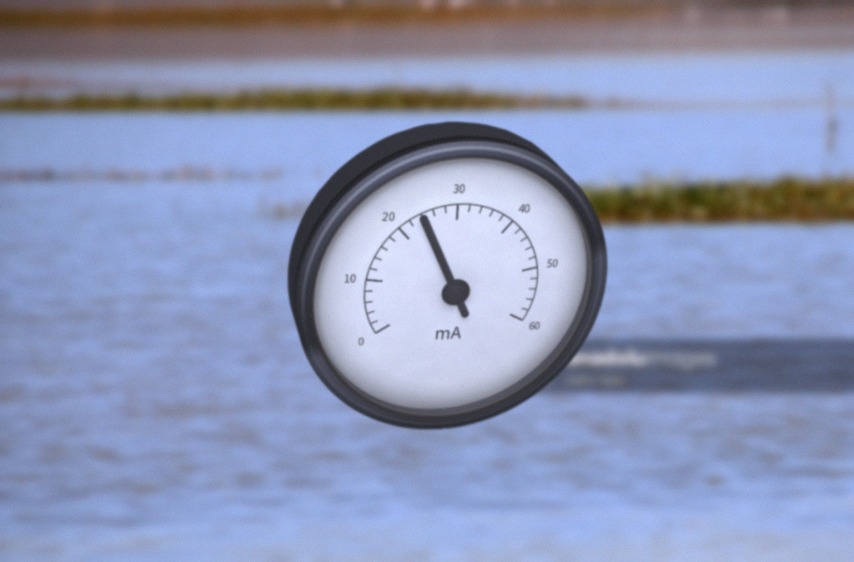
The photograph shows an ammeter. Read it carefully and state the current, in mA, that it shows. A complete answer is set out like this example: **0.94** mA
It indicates **24** mA
